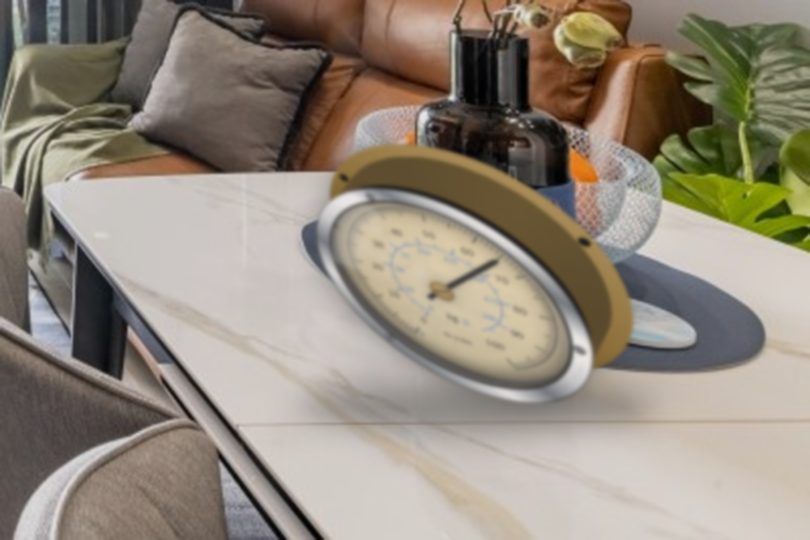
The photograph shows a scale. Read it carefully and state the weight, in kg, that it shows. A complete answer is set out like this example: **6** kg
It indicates **65** kg
